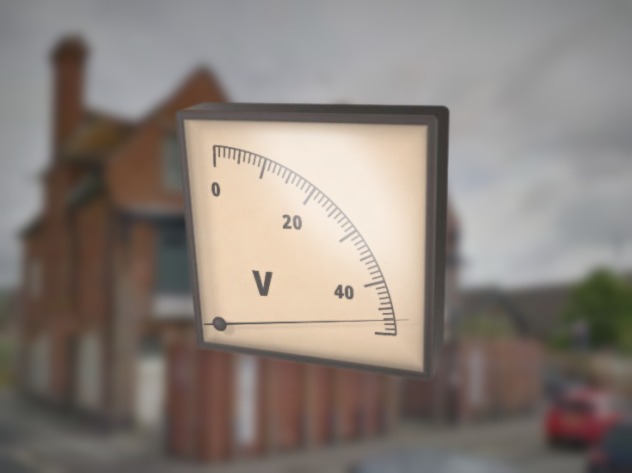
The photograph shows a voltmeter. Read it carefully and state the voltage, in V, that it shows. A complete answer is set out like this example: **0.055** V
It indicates **47** V
